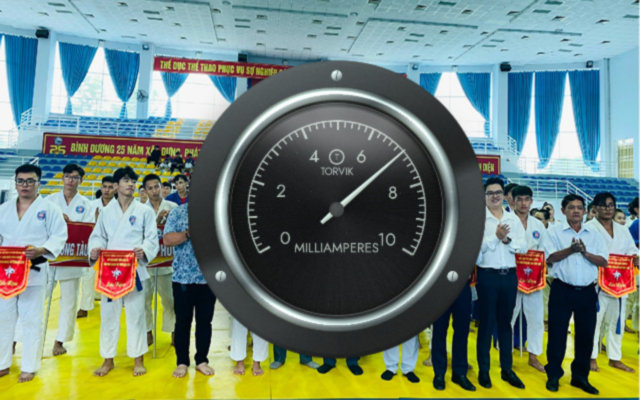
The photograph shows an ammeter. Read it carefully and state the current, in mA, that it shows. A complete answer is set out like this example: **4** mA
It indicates **7** mA
